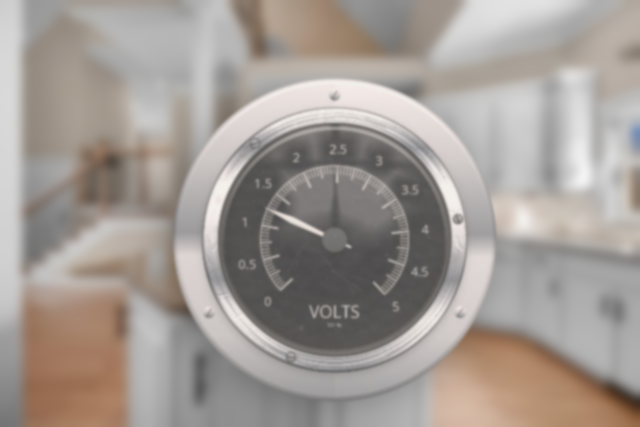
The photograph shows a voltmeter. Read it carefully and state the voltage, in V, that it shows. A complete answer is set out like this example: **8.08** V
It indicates **1.25** V
